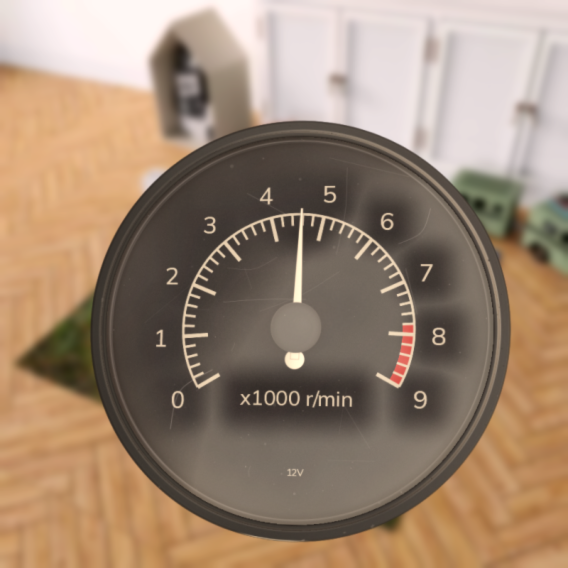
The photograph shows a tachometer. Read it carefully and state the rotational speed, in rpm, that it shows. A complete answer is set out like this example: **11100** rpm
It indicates **4600** rpm
